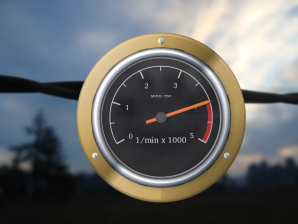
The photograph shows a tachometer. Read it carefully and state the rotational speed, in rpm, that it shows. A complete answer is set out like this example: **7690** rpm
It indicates **4000** rpm
